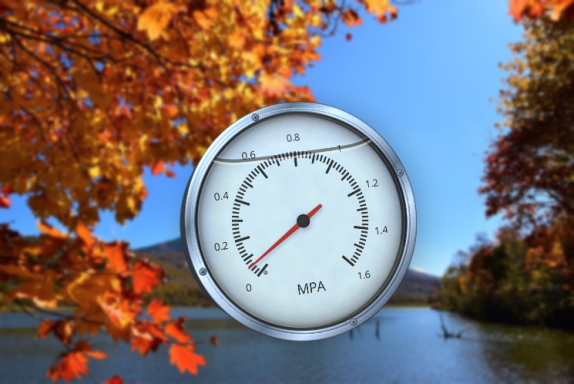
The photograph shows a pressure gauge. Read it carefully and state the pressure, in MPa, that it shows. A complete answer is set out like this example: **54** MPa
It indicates **0.06** MPa
